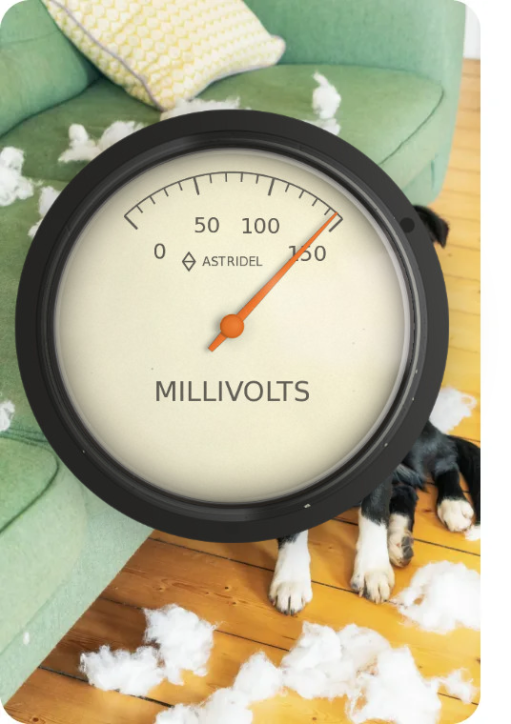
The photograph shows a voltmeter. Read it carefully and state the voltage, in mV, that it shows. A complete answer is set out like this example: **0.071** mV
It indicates **145** mV
